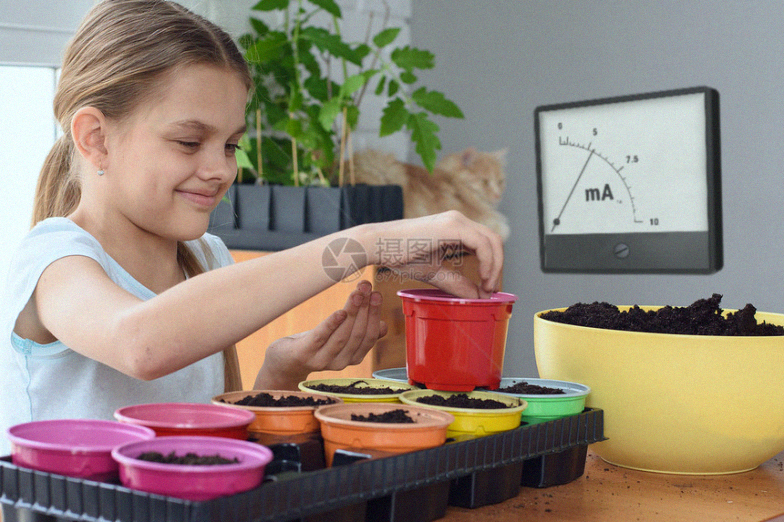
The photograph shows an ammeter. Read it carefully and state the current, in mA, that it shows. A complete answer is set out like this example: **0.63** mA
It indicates **5.5** mA
